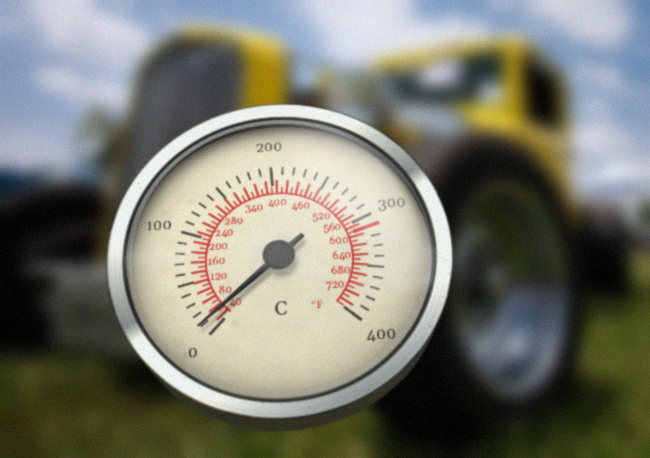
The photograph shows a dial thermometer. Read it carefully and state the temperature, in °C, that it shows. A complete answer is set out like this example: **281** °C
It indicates **10** °C
